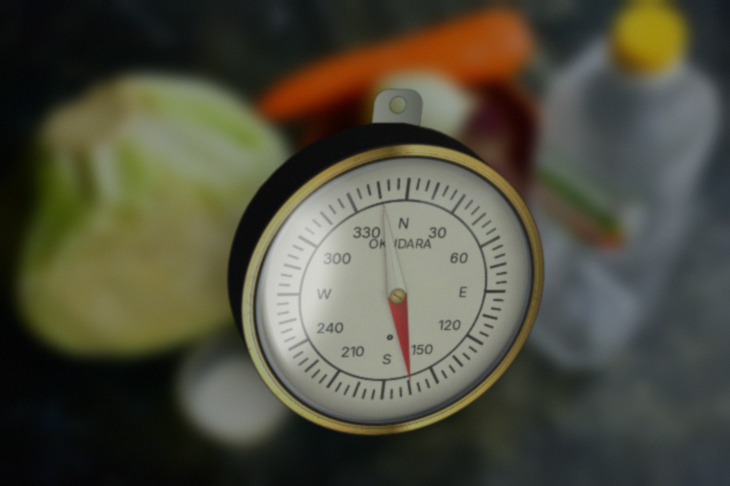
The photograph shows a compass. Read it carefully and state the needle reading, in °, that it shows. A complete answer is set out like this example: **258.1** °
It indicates **165** °
